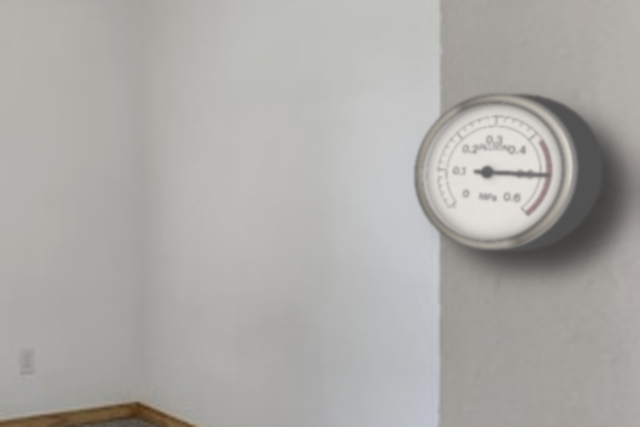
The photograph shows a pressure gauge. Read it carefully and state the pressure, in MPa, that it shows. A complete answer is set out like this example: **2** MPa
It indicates **0.5** MPa
